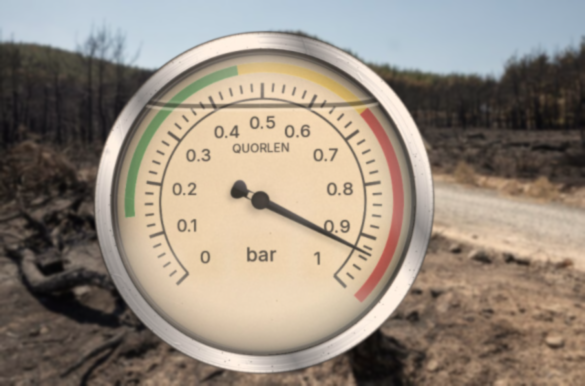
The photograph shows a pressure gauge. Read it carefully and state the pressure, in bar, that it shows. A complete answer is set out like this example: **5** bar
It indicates **0.93** bar
